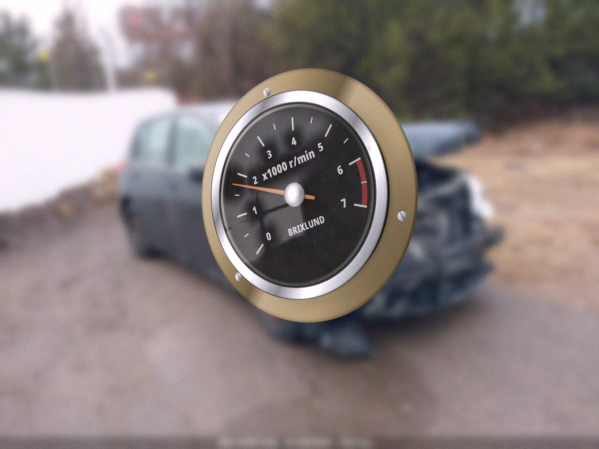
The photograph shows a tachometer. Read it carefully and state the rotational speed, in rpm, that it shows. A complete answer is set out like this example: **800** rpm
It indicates **1750** rpm
